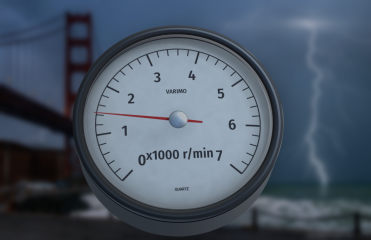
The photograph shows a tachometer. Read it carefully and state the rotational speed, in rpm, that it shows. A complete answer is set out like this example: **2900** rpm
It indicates **1400** rpm
